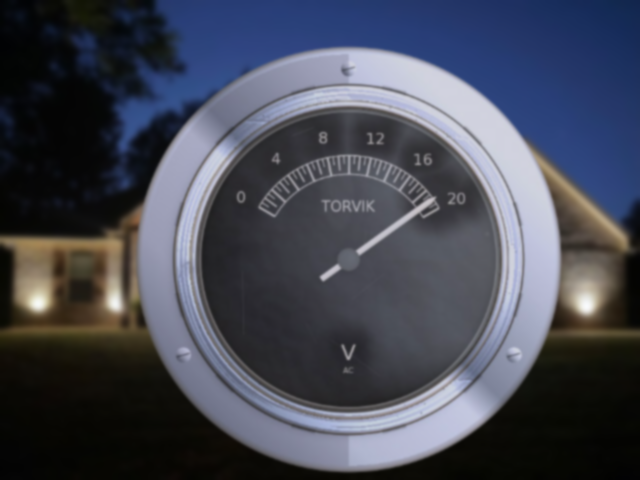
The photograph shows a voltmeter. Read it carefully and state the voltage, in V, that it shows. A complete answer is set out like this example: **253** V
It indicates **19** V
